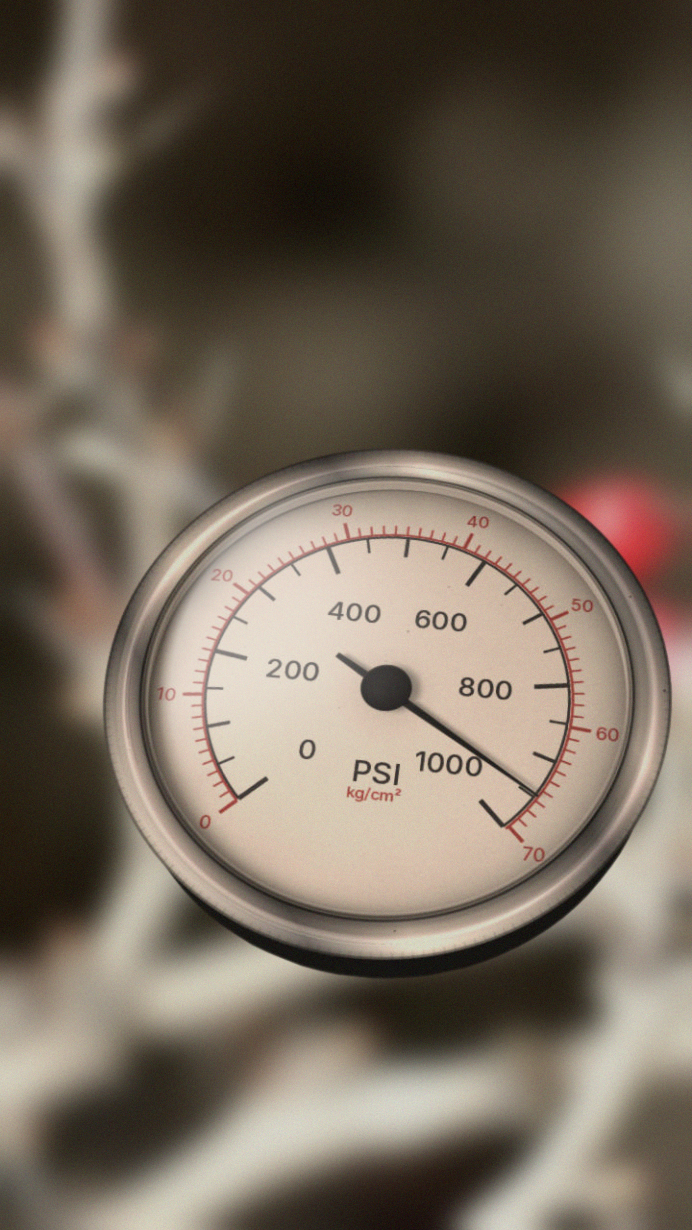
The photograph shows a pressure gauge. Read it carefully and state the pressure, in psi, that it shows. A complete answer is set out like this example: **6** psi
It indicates **950** psi
